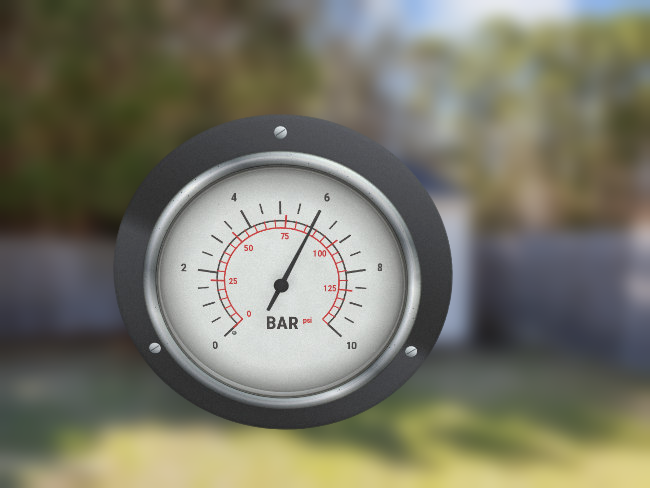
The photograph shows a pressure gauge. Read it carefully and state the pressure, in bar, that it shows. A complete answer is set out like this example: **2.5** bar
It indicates **6** bar
